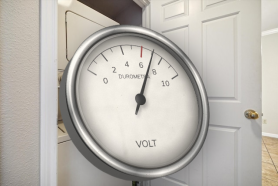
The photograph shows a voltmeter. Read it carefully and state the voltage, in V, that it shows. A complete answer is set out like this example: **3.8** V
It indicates **7** V
